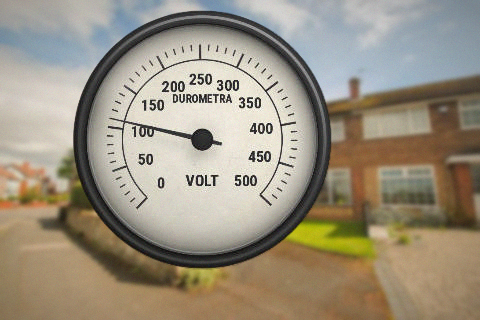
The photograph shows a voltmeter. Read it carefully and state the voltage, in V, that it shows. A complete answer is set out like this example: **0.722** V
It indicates **110** V
